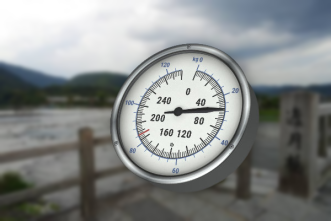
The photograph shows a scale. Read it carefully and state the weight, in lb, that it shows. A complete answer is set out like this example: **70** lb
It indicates **60** lb
